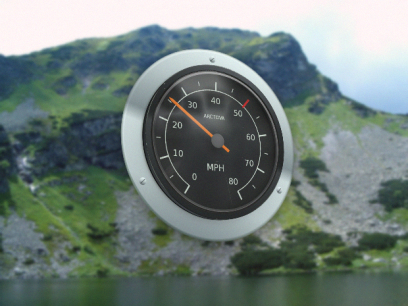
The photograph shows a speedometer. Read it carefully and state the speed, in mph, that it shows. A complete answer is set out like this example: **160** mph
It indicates **25** mph
